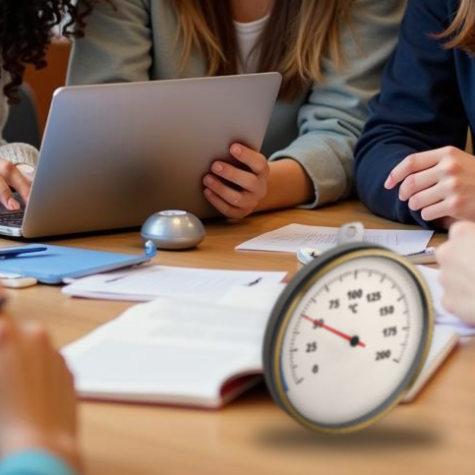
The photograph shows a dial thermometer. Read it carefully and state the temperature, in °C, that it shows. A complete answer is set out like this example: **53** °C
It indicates **50** °C
